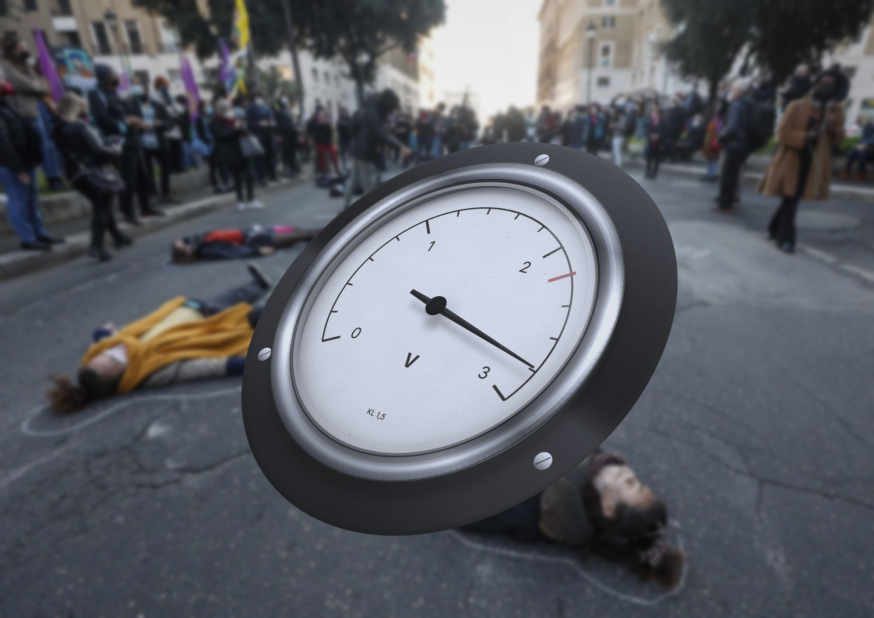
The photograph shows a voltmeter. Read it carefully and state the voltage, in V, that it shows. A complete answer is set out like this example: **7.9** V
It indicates **2.8** V
